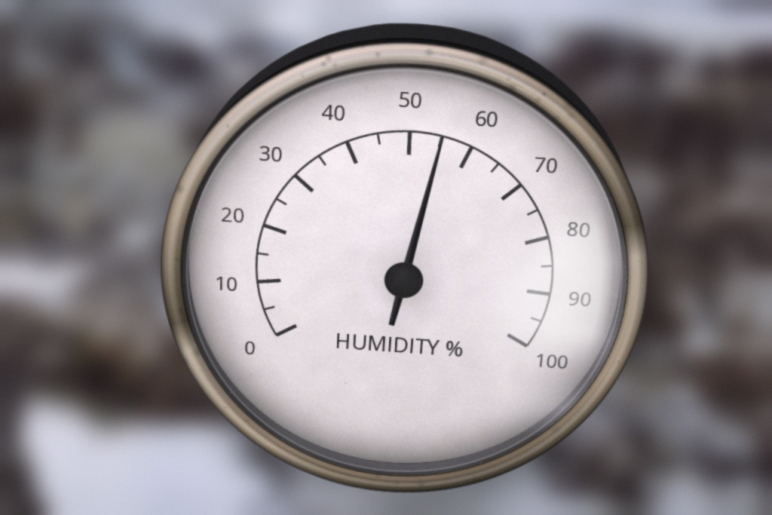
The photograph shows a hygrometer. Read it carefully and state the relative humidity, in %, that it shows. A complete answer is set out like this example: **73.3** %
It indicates **55** %
